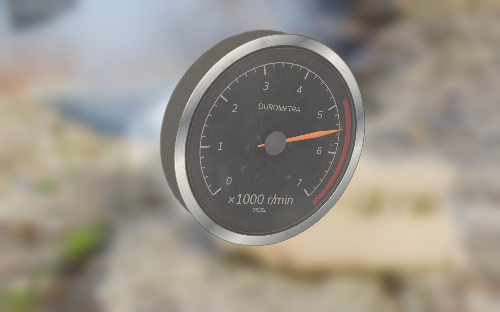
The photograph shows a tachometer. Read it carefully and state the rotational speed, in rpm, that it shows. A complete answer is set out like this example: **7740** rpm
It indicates **5500** rpm
